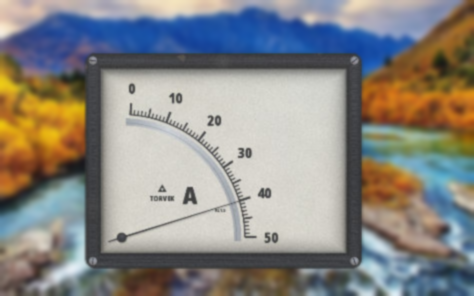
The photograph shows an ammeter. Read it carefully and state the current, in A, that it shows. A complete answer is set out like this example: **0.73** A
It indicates **40** A
